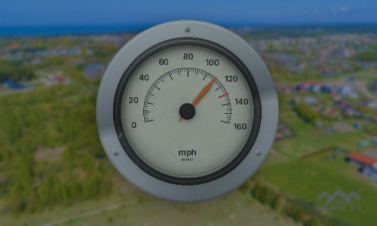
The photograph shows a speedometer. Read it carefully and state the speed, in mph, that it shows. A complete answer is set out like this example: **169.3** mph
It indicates **110** mph
